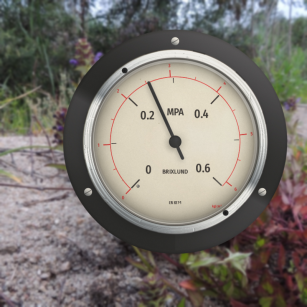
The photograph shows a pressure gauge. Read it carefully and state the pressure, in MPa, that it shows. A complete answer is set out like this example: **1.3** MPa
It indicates **0.25** MPa
